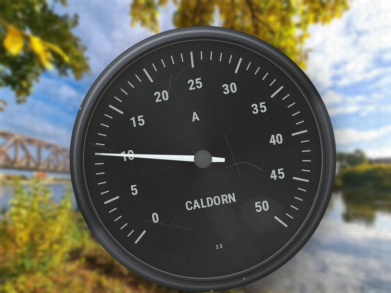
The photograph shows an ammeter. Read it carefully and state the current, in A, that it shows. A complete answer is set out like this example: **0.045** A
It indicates **10** A
